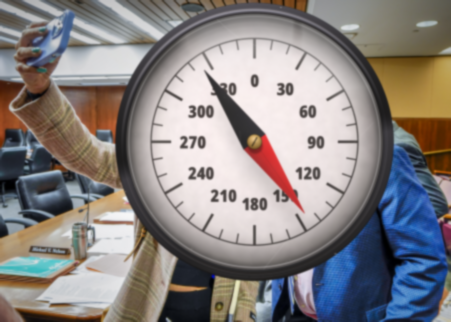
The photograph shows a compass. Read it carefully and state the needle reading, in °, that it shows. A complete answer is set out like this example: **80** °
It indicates **145** °
